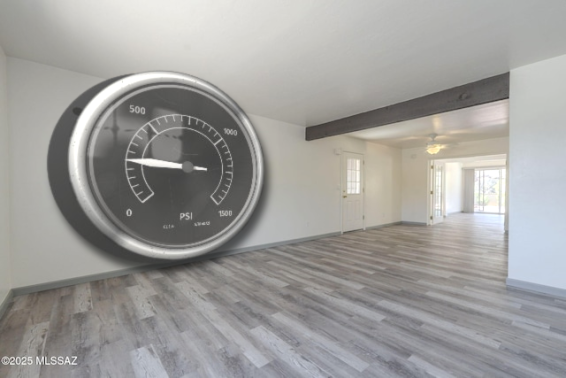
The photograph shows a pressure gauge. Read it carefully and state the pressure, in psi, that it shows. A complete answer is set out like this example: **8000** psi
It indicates **250** psi
